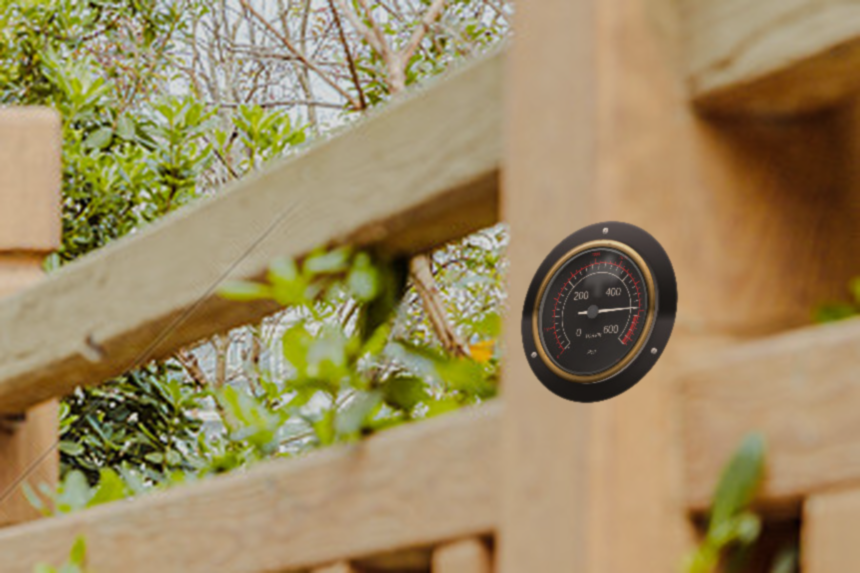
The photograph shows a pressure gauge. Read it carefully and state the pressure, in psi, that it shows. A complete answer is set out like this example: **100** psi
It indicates **500** psi
